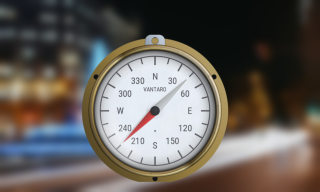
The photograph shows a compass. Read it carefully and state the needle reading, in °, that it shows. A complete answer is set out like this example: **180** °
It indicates **225** °
